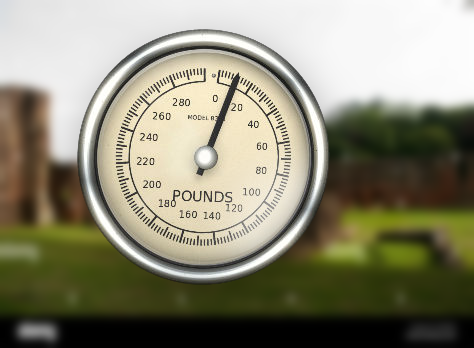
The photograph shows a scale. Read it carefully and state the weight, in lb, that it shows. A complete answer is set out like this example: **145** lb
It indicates **10** lb
